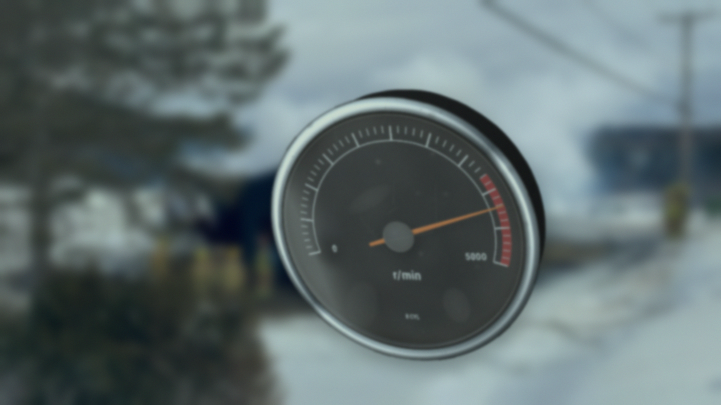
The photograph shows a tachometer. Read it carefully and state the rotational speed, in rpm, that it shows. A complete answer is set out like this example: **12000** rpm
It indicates **4200** rpm
